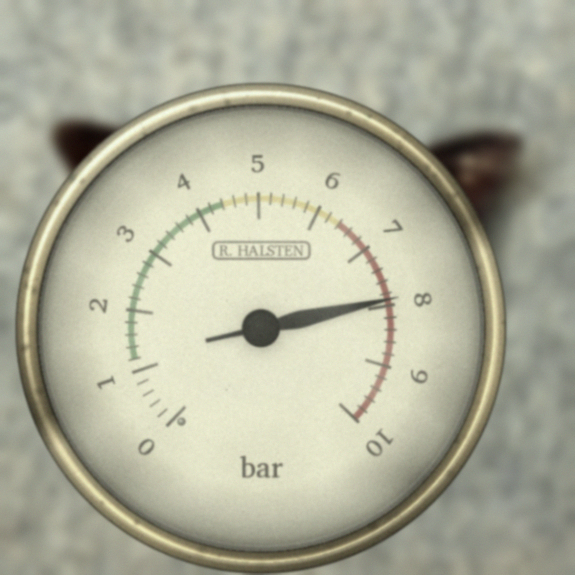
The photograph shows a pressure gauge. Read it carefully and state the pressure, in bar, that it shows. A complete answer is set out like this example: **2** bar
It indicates **7.9** bar
